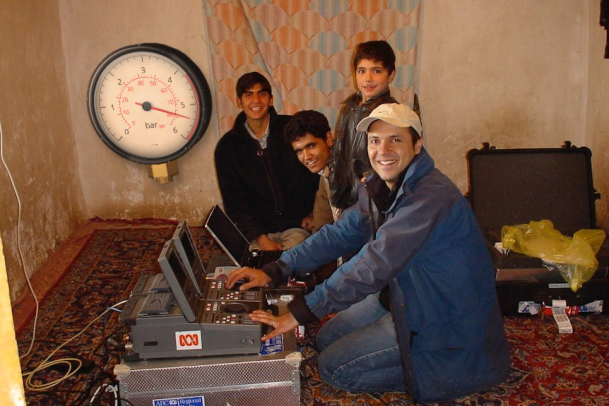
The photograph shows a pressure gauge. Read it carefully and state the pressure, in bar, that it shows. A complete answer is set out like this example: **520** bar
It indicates **5.4** bar
